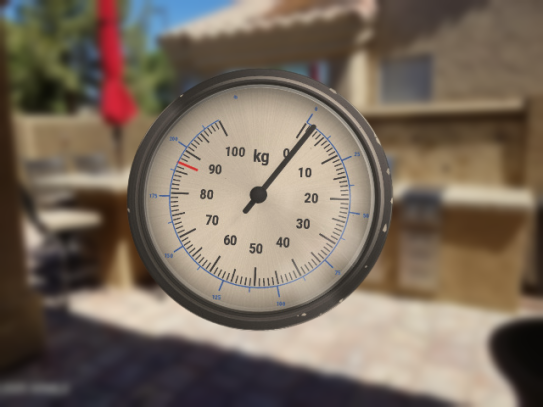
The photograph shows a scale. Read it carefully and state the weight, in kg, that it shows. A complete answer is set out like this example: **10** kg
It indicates **2** kg
